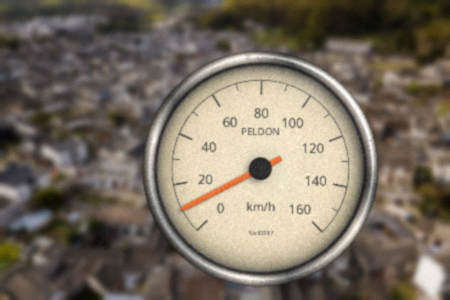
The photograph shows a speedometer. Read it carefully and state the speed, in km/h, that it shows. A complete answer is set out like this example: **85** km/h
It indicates **10** km/h
